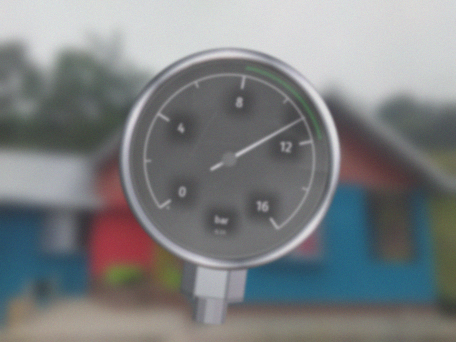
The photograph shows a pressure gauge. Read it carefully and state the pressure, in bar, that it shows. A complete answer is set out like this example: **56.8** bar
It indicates **11** bar
